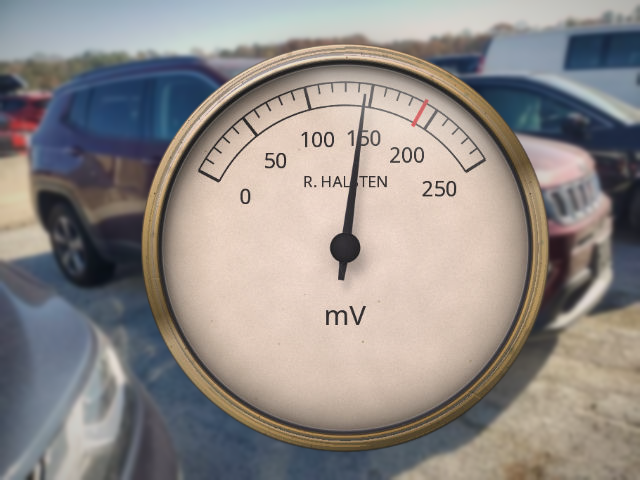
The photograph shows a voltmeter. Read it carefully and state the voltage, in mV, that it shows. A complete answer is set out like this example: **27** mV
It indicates **145** mV
